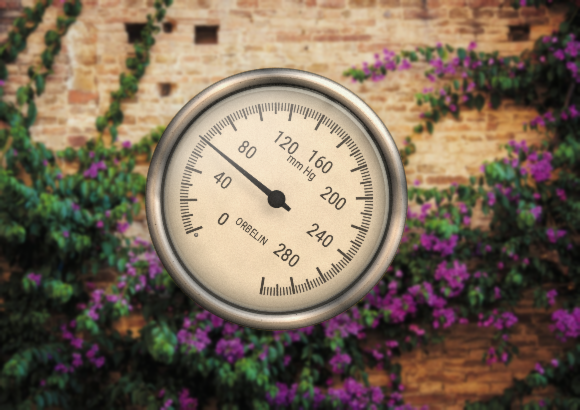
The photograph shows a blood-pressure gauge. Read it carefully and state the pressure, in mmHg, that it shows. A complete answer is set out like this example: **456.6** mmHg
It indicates **60** mmHg
